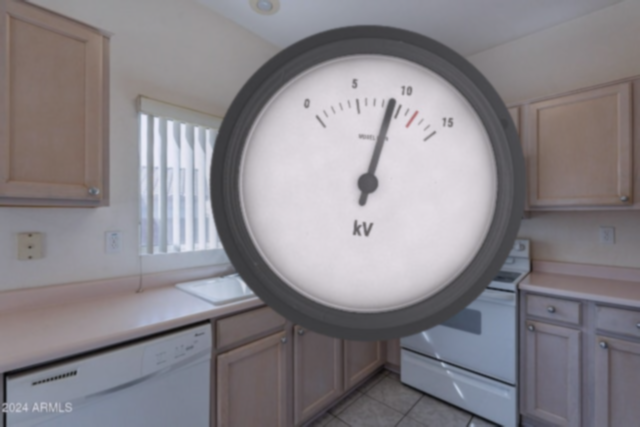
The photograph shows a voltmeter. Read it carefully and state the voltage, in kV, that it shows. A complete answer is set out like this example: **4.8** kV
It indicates **9** kV
